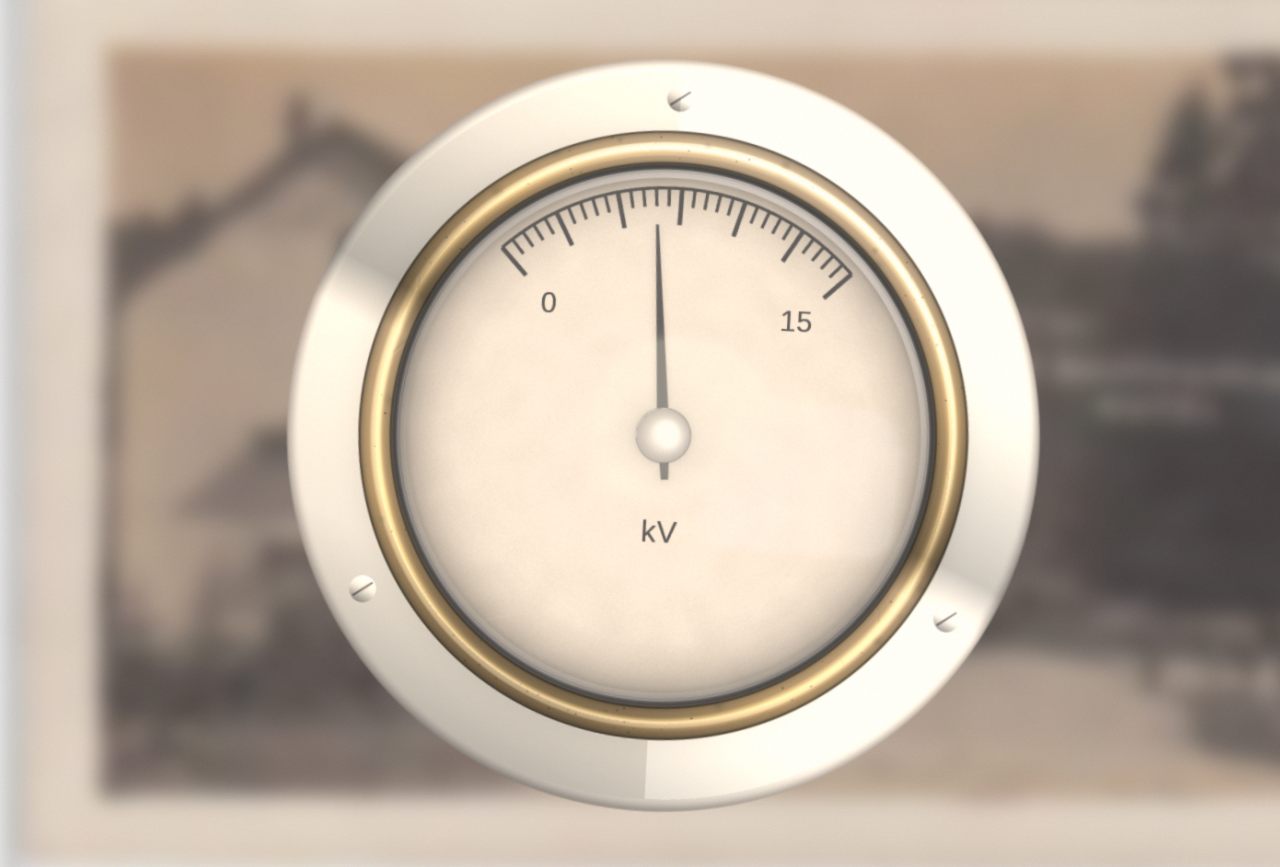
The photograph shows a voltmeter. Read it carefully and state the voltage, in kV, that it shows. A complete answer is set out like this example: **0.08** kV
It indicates **6.5** kV
